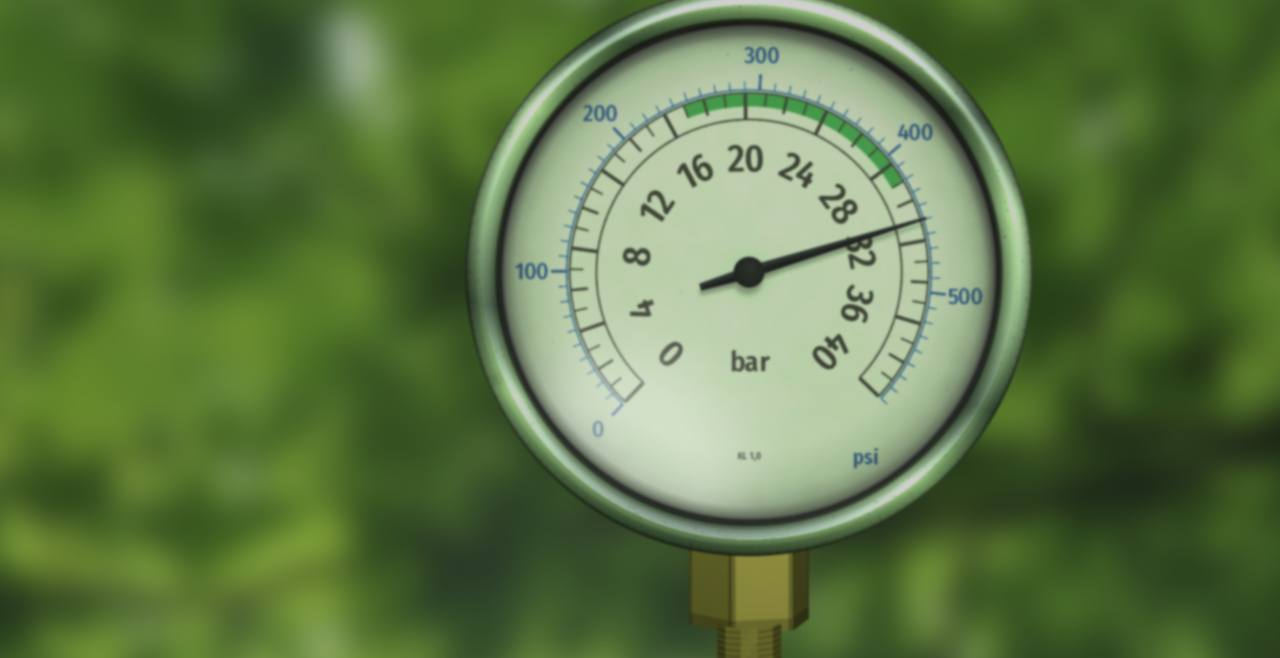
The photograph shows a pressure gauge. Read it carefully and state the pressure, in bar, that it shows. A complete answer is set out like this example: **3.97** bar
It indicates **31** bar
